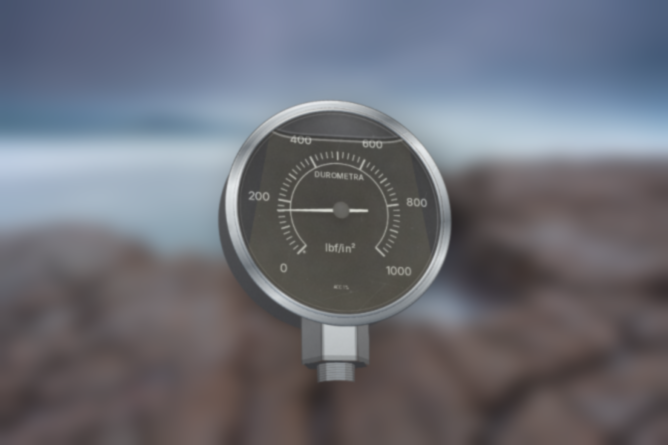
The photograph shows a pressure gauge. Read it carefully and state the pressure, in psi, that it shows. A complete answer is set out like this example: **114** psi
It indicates **160** psi
